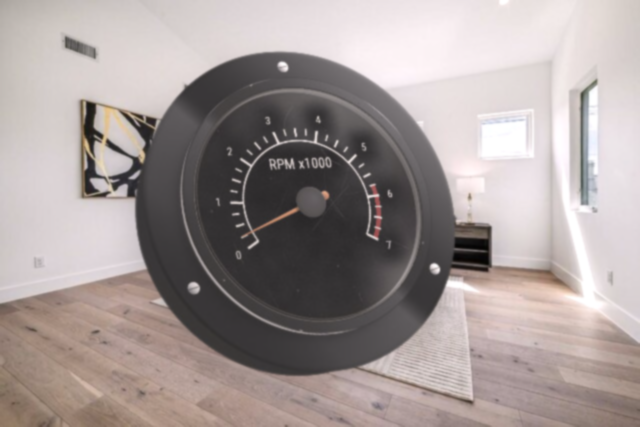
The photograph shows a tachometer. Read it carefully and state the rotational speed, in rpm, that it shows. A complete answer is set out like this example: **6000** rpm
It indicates **250** rpm
